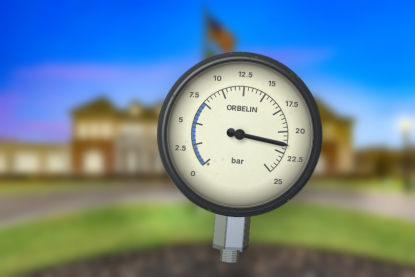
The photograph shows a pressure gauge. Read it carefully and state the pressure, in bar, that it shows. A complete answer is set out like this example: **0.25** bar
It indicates **21.5** bar
